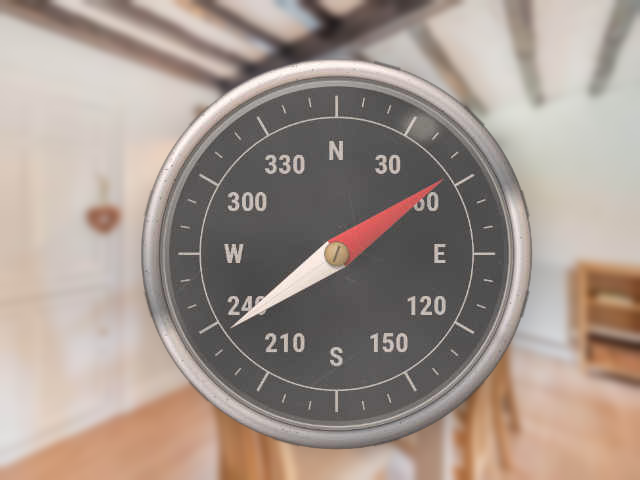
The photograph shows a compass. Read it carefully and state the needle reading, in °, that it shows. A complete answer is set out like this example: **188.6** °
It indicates **55** °
